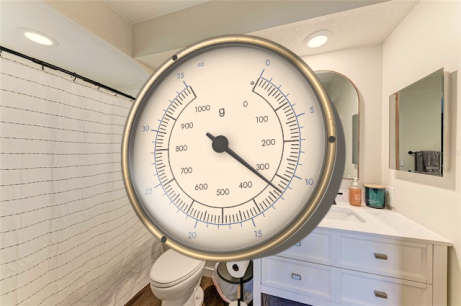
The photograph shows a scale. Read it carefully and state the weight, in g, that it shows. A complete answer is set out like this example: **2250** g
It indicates **330** g
